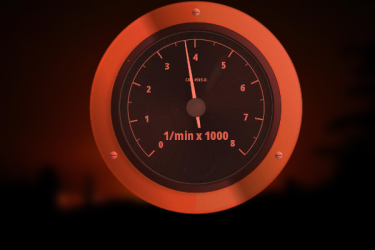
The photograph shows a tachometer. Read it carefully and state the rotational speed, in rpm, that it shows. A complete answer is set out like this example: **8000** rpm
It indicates **3750** rpm
